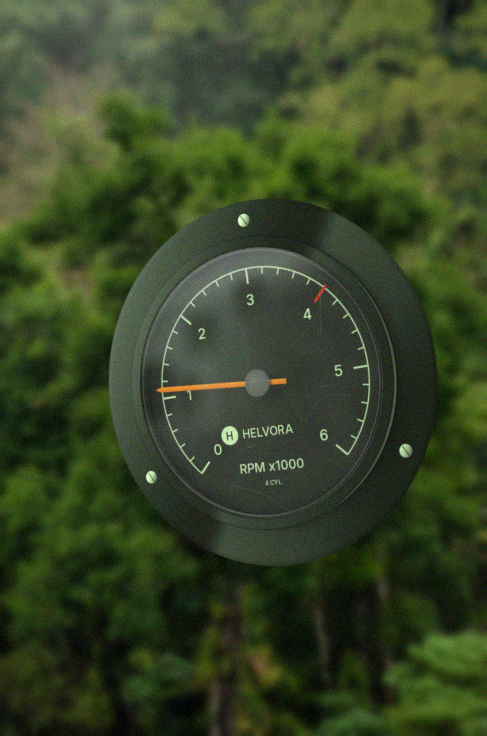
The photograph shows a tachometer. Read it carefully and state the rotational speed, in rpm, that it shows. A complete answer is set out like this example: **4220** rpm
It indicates **1100** rpm
